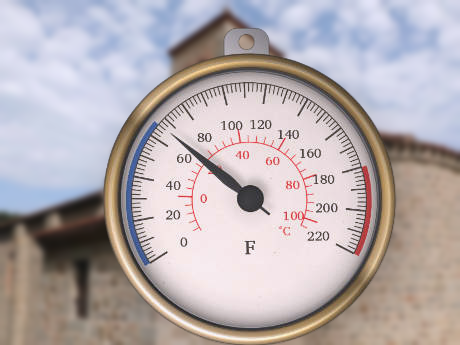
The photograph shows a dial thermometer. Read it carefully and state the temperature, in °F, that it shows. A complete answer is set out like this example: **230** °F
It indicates **66** °F
